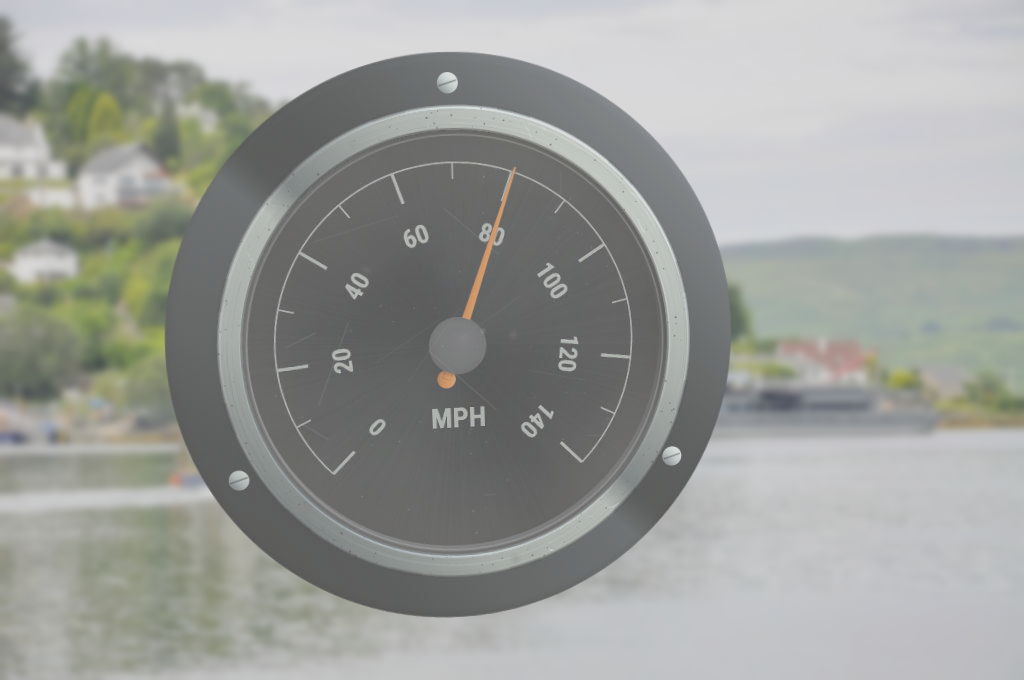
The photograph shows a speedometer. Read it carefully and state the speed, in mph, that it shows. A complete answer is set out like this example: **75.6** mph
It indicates **80** mph
